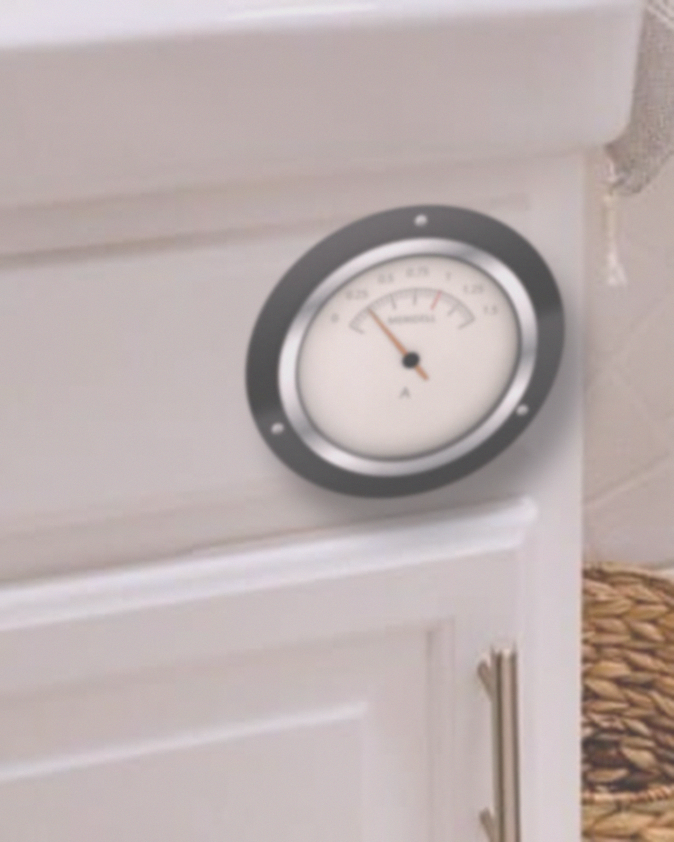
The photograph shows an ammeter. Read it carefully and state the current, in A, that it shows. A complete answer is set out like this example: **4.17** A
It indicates **0.25** A
